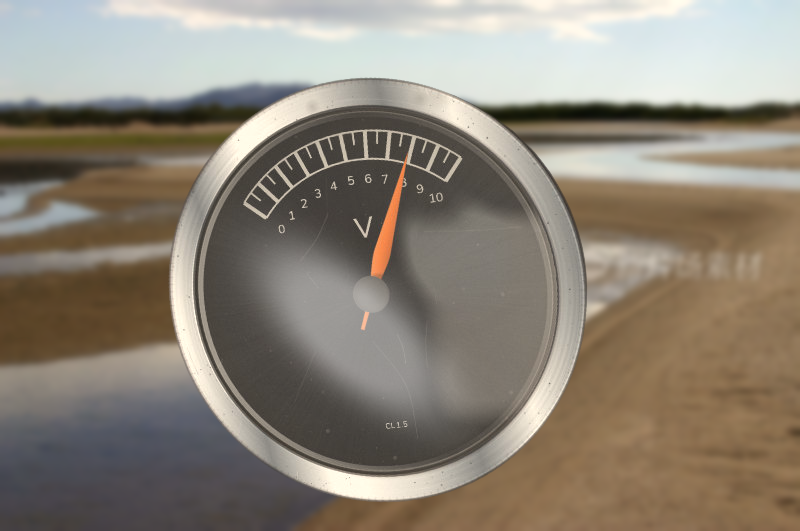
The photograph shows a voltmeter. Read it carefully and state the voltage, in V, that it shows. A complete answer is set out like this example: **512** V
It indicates **8** V
